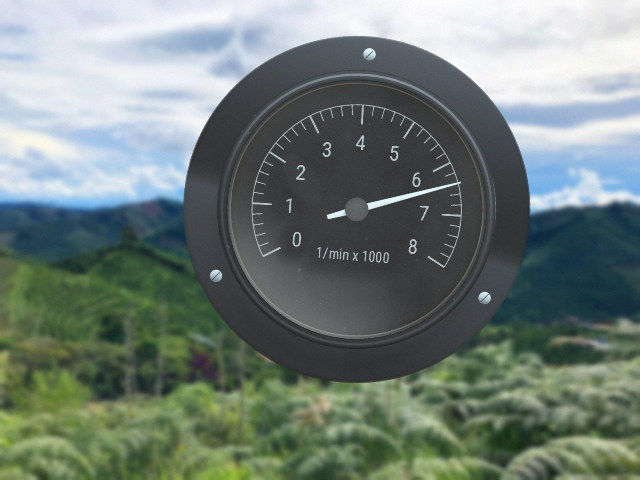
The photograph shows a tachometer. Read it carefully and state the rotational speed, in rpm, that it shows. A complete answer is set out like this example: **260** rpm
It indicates **6400** rpm
